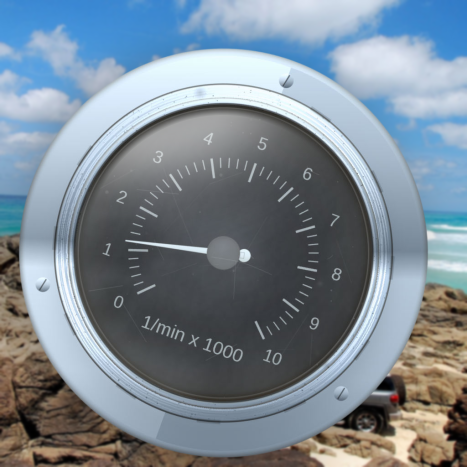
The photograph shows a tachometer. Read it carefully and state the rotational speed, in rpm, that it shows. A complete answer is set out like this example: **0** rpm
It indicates **1200** rpm
